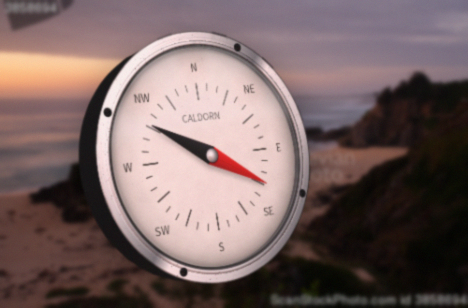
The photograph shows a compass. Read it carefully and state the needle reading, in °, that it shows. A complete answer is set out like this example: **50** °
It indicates **120** °
